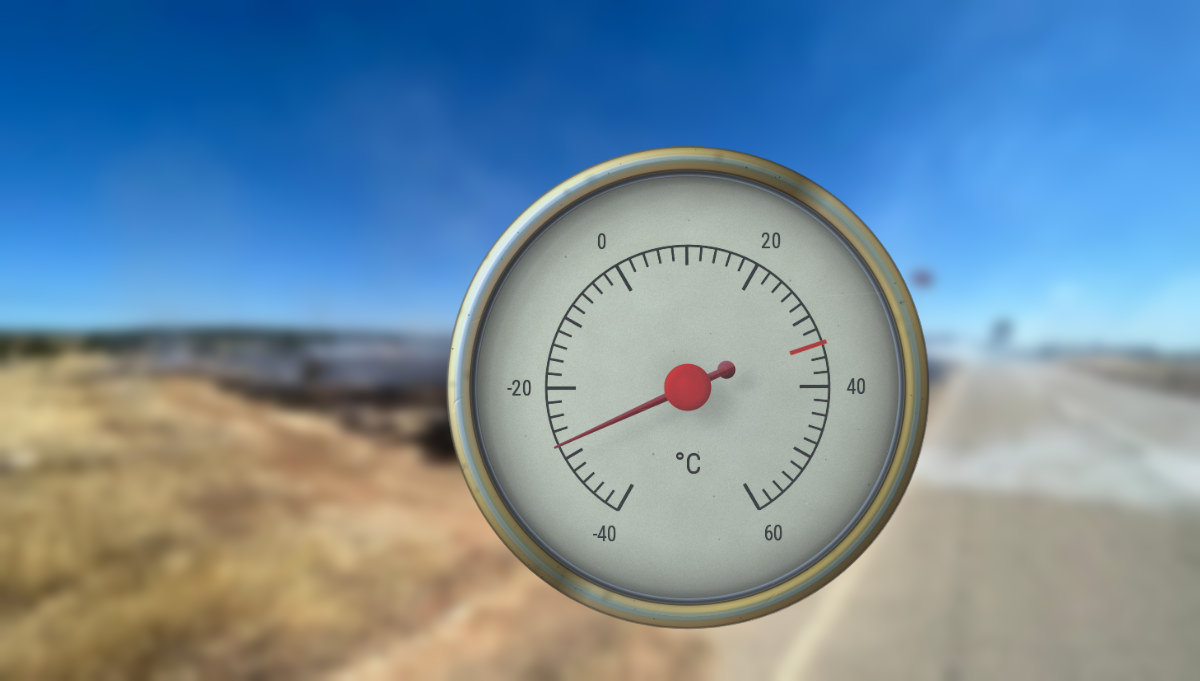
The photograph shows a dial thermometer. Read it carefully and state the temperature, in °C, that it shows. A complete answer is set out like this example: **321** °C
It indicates **-28** °C
